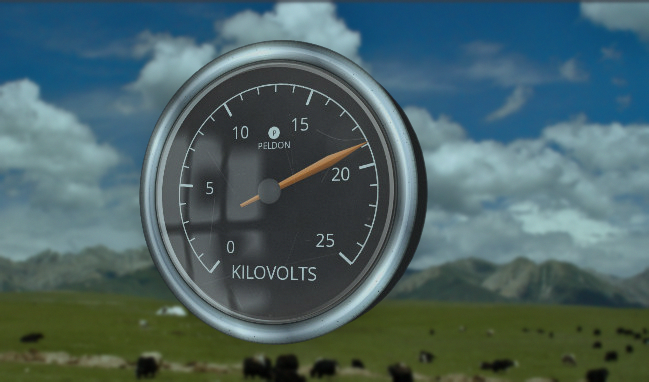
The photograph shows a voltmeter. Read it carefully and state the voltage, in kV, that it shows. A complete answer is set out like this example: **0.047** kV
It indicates **19** kV
